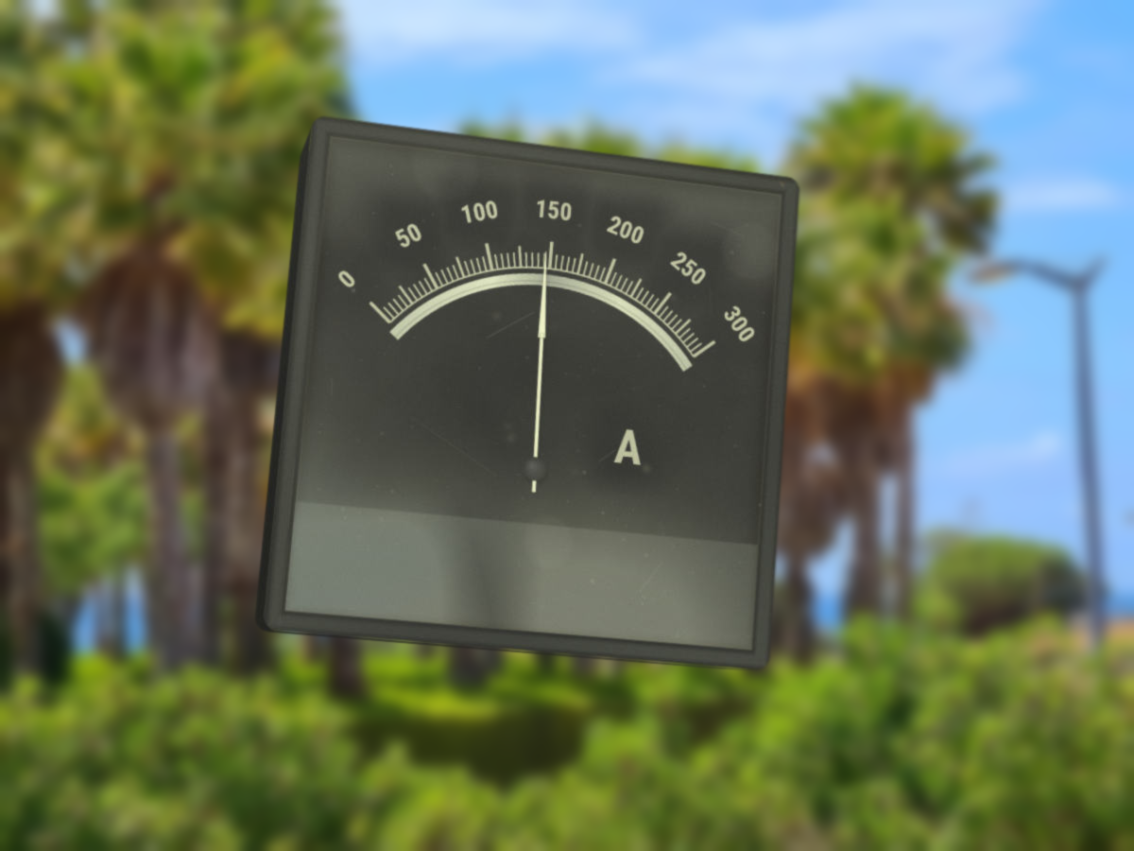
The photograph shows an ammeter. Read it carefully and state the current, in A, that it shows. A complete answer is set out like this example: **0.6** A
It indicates **145** A
